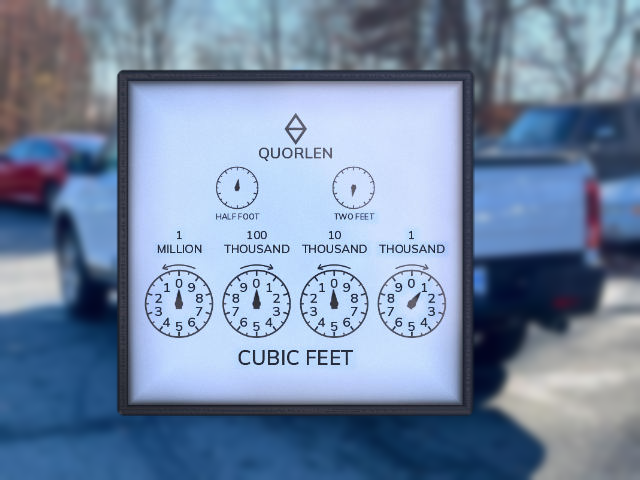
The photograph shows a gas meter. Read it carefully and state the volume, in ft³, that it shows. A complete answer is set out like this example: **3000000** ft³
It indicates **100** ft³
